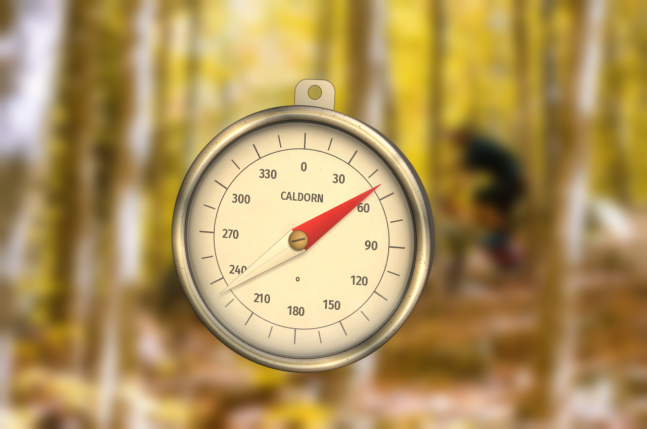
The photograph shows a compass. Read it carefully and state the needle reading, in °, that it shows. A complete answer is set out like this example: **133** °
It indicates **52.5** °
